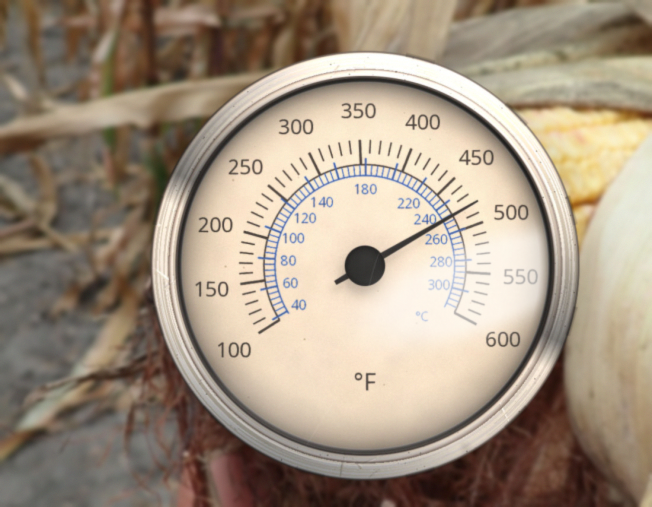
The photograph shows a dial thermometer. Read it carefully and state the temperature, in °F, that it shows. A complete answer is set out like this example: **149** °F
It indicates **480** °F
